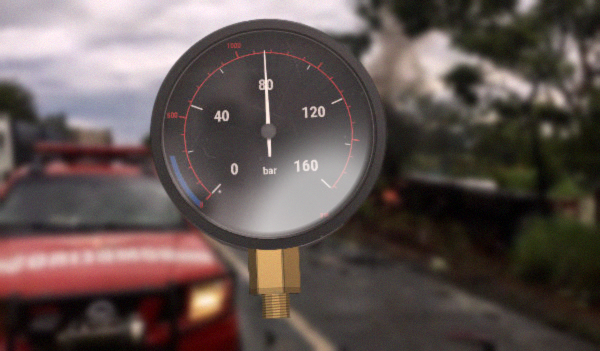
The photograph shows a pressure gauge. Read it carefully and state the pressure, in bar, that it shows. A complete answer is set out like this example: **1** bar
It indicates **80** bar
